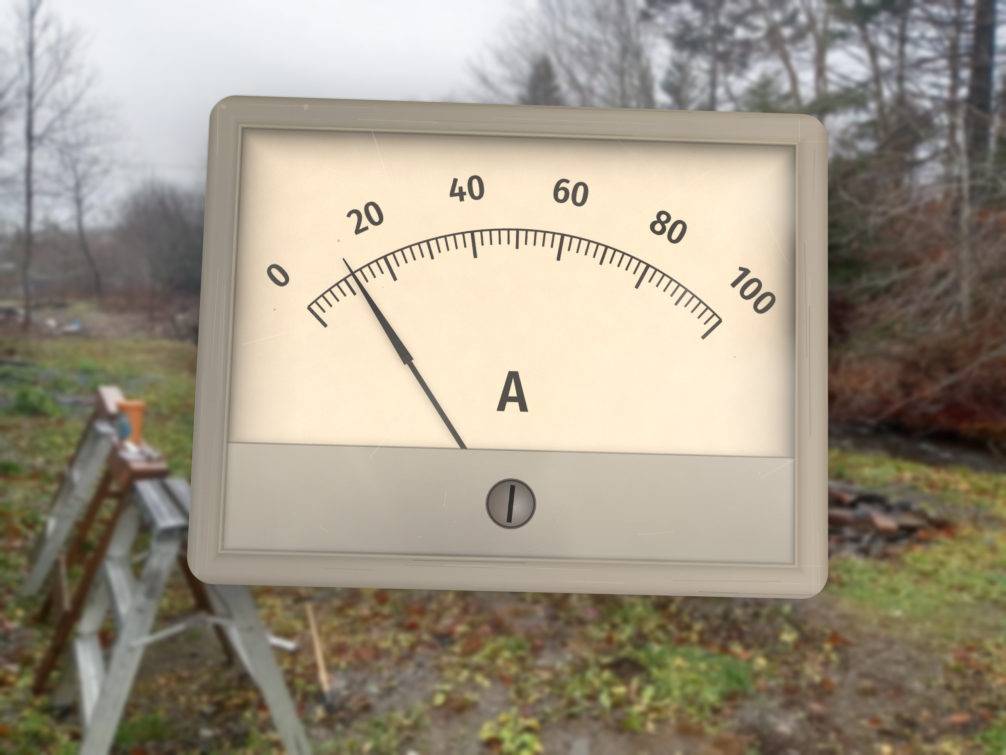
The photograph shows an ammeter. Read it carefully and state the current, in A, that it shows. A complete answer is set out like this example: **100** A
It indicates **12** A
